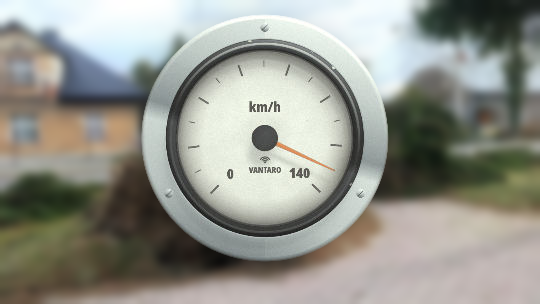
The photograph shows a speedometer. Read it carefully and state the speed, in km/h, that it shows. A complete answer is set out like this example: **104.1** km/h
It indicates **130** km/h
